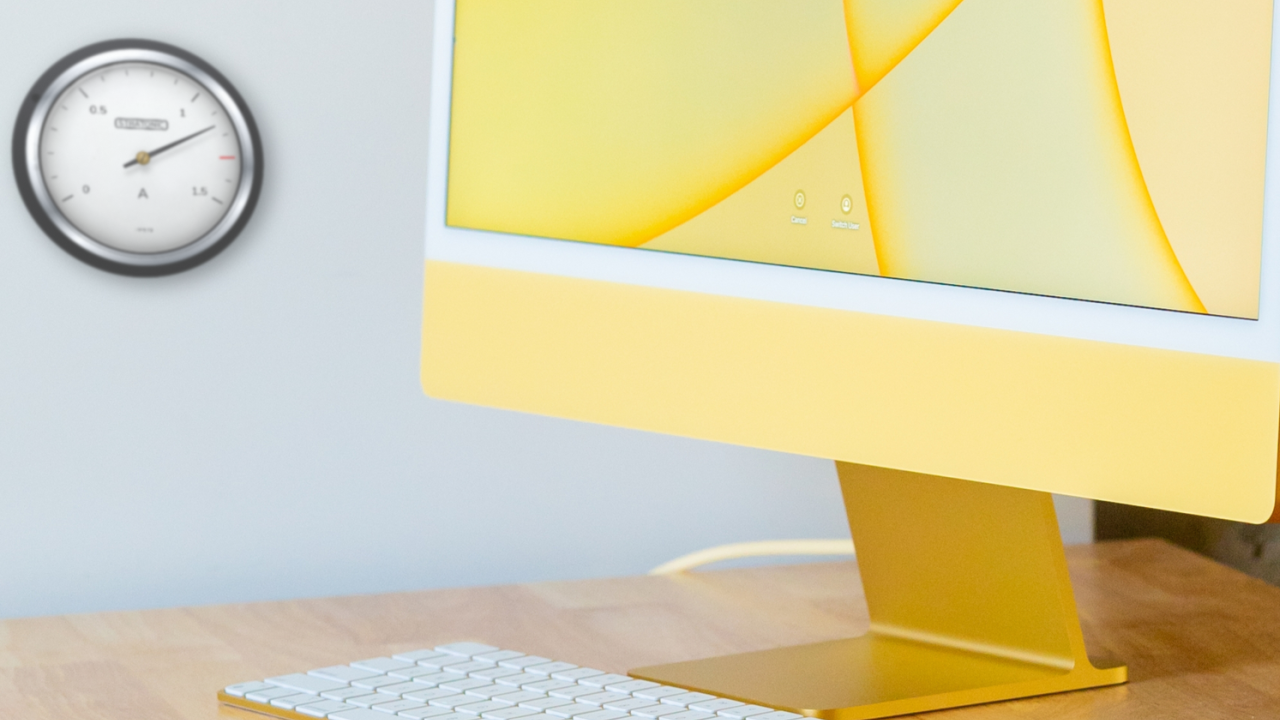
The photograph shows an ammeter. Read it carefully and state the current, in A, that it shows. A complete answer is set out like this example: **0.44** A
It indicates **1.15** A
